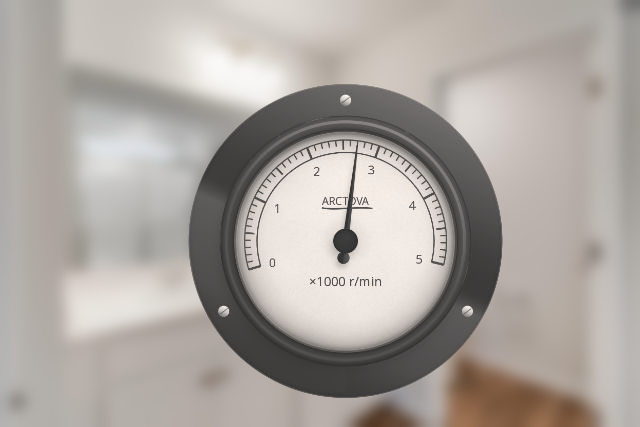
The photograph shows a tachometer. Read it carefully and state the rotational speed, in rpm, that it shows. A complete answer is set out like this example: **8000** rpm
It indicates **2700** rpm
